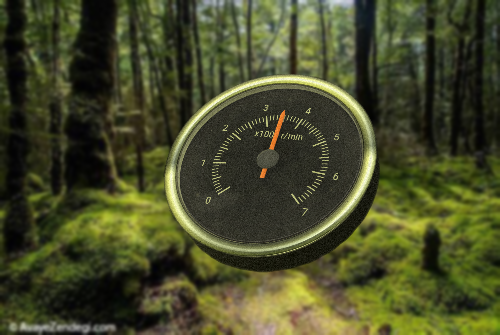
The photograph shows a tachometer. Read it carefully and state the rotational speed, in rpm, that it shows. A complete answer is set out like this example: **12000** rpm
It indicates **3500** rpm
